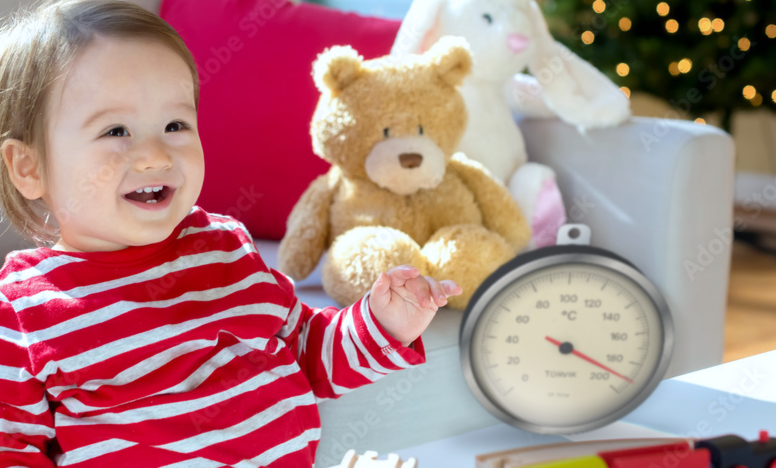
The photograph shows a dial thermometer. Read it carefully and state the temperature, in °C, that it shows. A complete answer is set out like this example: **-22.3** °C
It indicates **190** °C
